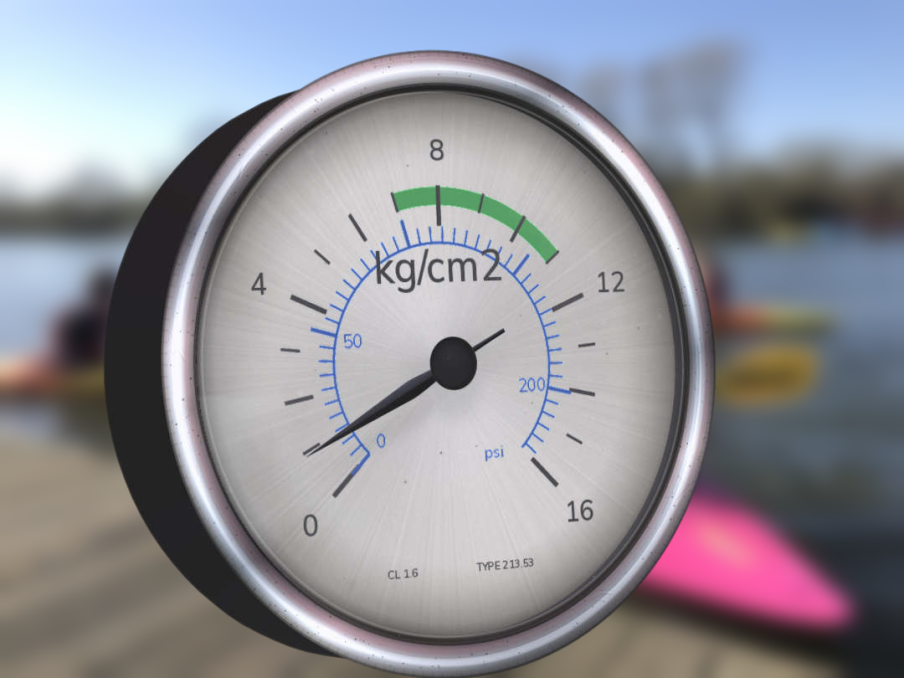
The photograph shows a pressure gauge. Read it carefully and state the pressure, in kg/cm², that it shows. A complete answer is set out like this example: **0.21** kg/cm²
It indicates **1** kg/cm²
